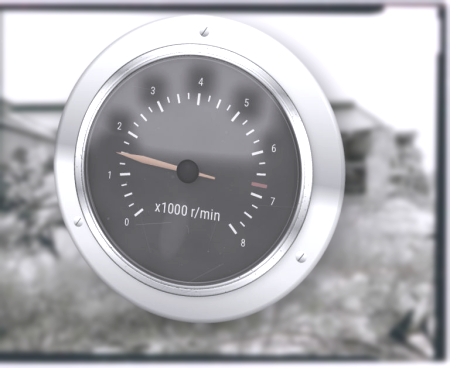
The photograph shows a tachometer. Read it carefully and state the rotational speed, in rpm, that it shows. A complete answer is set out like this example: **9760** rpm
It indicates **1500** rpm
